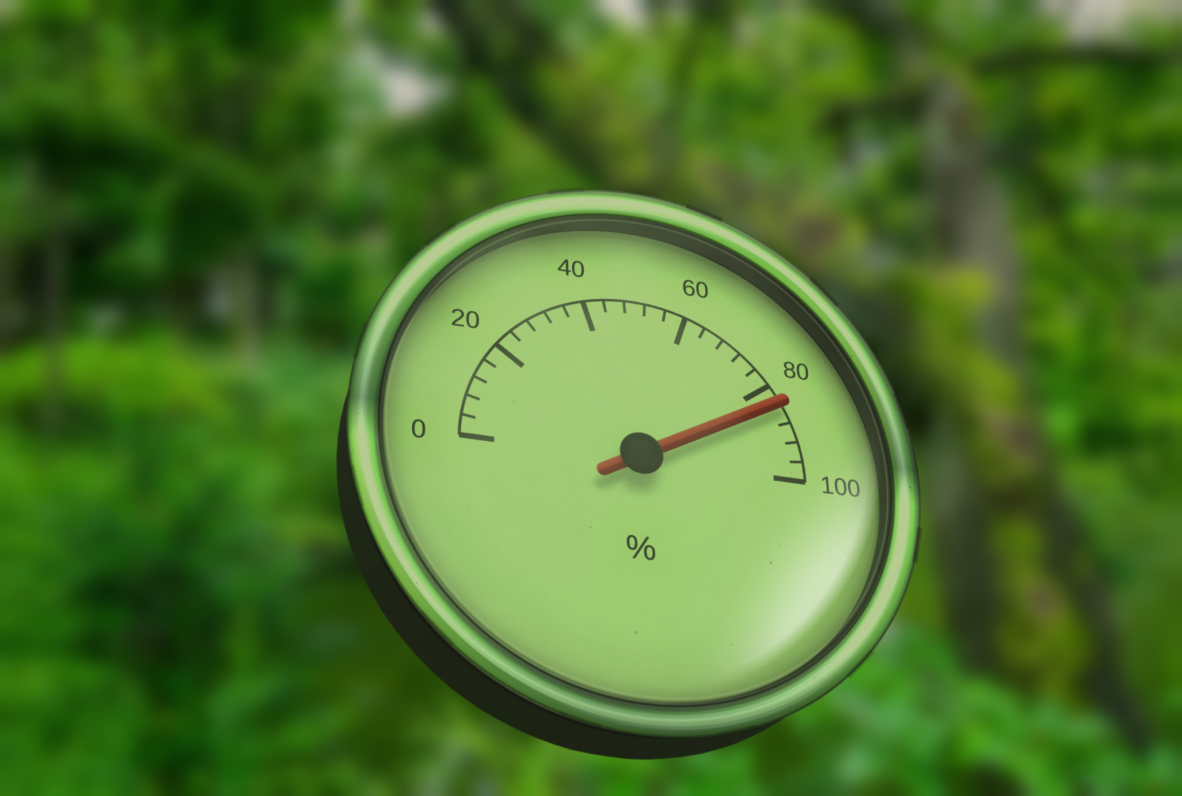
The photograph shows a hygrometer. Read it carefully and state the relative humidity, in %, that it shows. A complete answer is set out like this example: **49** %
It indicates **84** %
